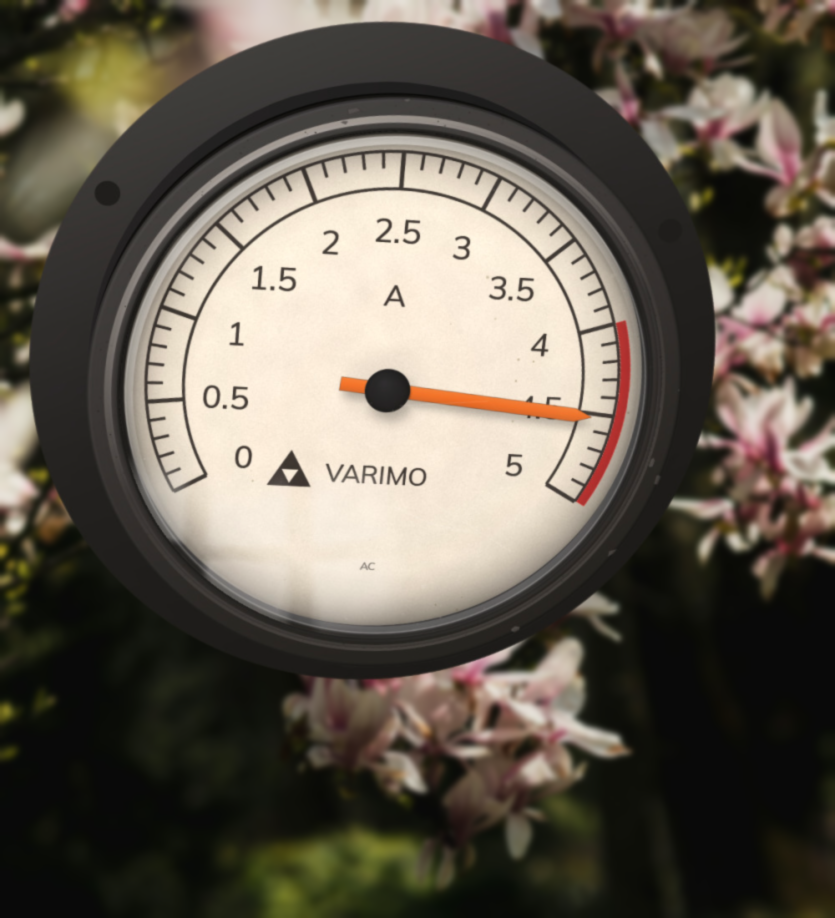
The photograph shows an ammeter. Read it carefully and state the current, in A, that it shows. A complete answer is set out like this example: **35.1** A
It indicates **4.5** A
